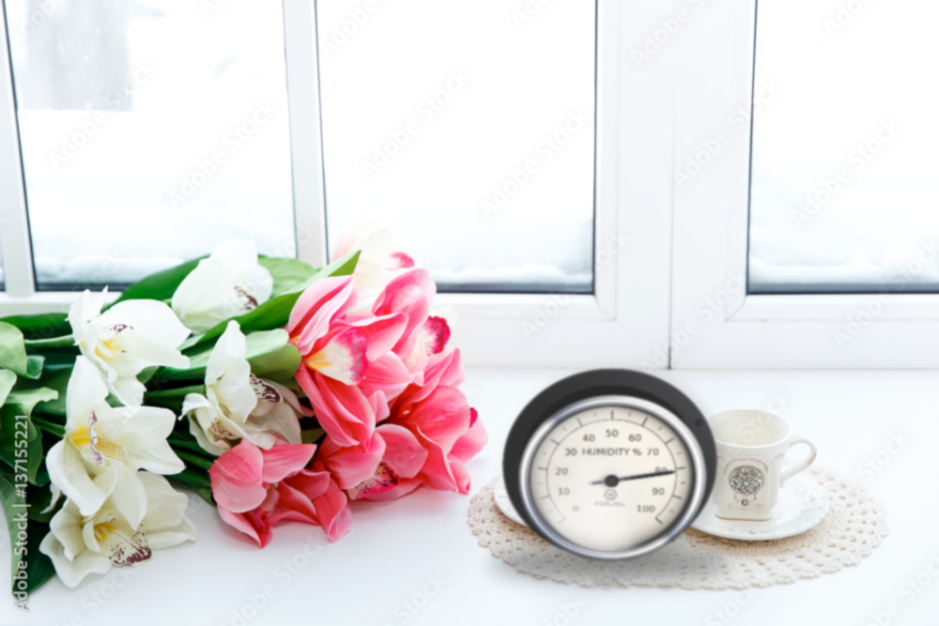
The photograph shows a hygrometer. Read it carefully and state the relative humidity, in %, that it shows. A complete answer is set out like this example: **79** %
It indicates **80** %
